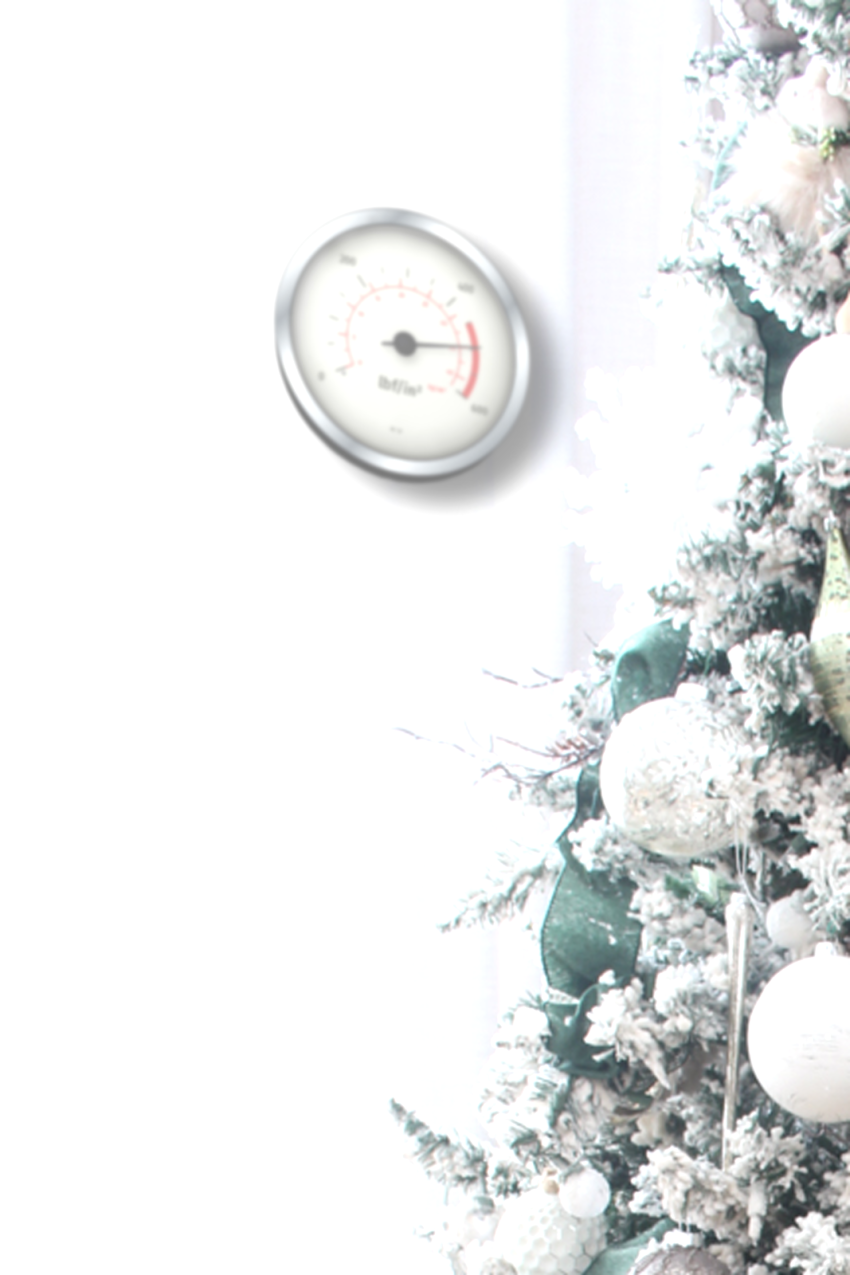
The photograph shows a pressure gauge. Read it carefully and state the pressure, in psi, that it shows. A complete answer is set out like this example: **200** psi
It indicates **500** psi
